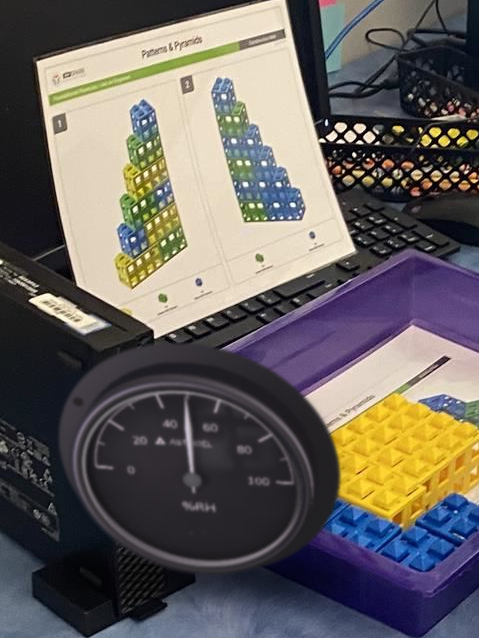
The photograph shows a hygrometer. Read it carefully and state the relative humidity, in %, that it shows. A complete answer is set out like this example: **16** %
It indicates **50** %
